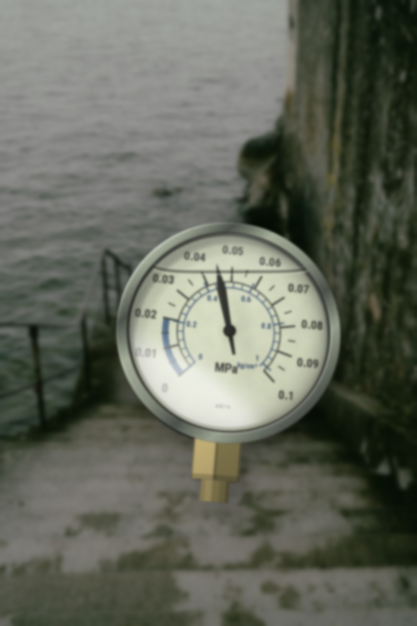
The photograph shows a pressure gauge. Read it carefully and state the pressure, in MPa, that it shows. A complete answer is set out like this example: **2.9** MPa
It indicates **0.045** MPa
